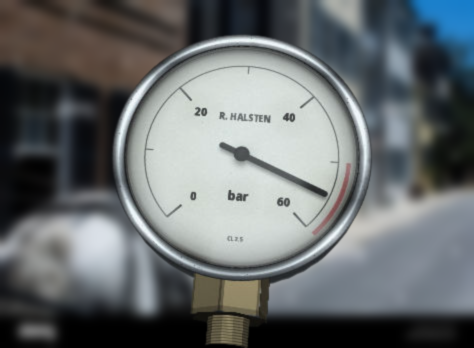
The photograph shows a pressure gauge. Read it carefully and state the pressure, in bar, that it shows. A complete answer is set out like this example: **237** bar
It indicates **55** bar
